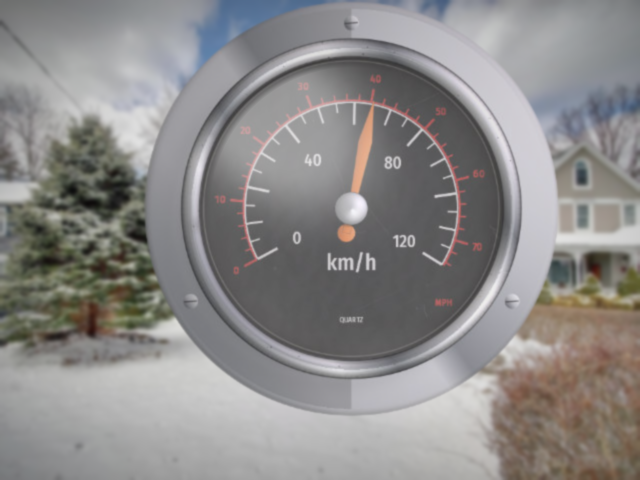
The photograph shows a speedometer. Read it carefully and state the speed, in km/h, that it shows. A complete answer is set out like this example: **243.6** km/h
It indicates **65** km/h
